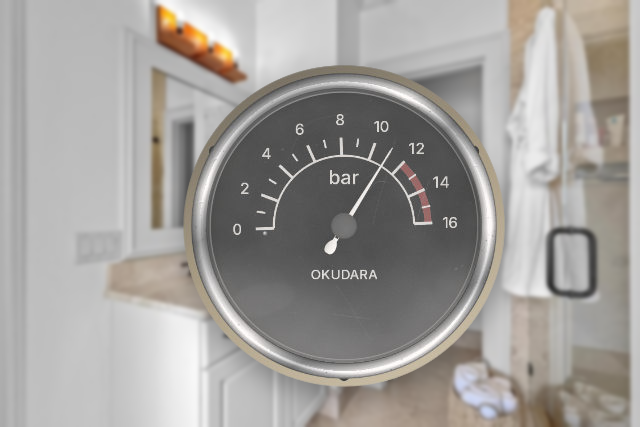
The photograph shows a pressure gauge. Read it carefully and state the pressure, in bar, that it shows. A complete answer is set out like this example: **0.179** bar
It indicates **11** bar
